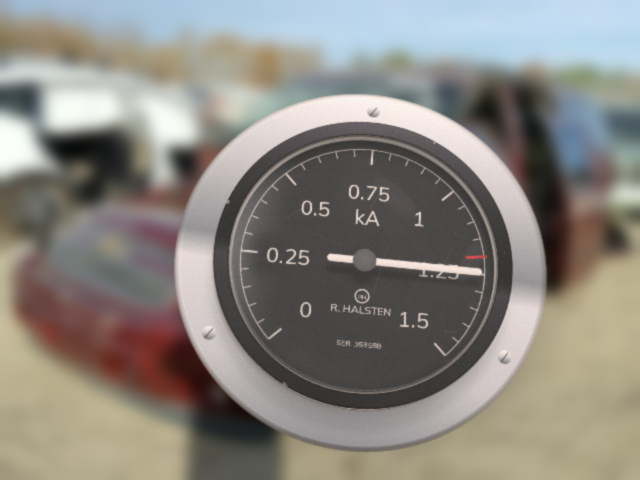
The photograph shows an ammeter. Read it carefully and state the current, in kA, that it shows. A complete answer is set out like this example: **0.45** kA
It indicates **1.25** kA
